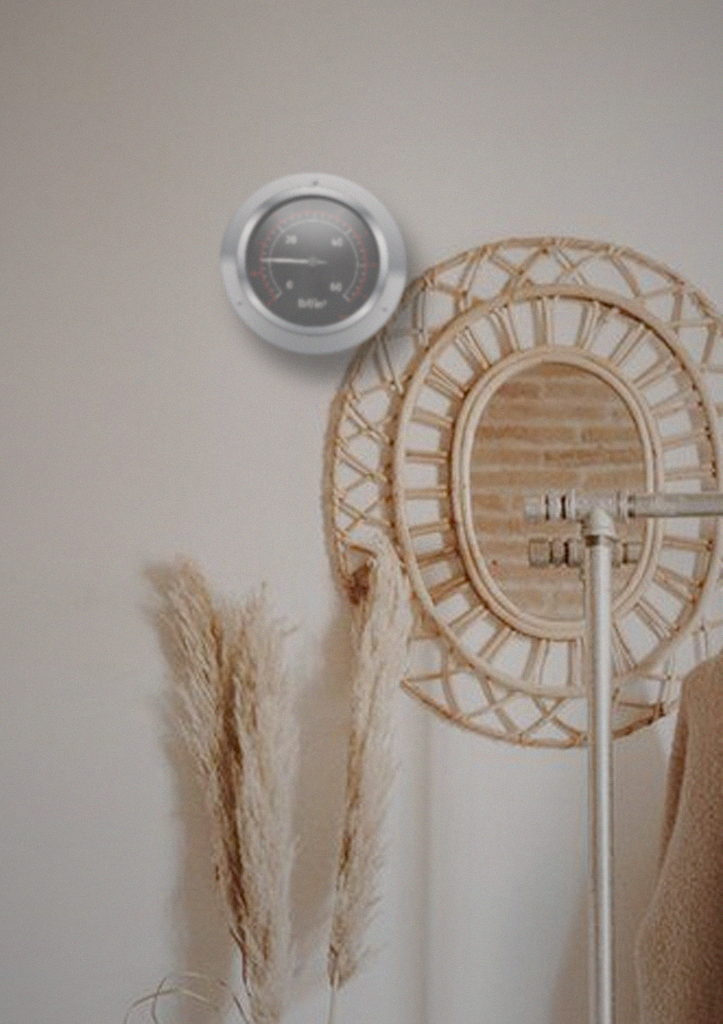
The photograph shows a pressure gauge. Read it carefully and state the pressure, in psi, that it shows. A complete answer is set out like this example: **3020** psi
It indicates **10** psi
